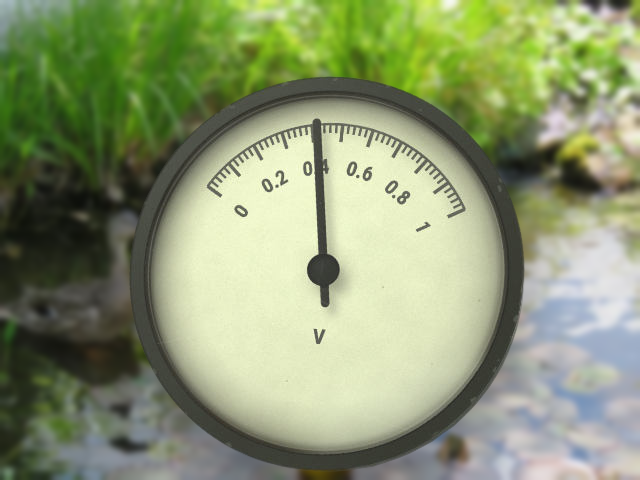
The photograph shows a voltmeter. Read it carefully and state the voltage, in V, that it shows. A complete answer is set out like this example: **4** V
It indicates **0.42** V
